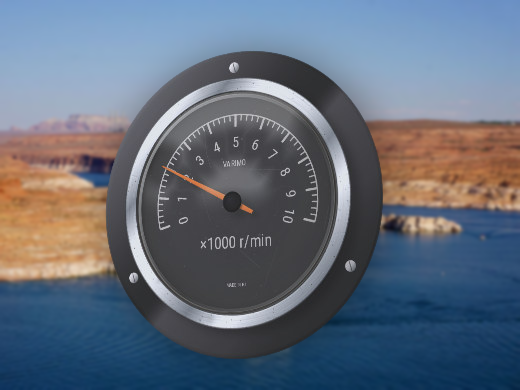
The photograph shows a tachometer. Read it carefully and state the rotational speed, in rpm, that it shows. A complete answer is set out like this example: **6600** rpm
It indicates **2000** rpm
